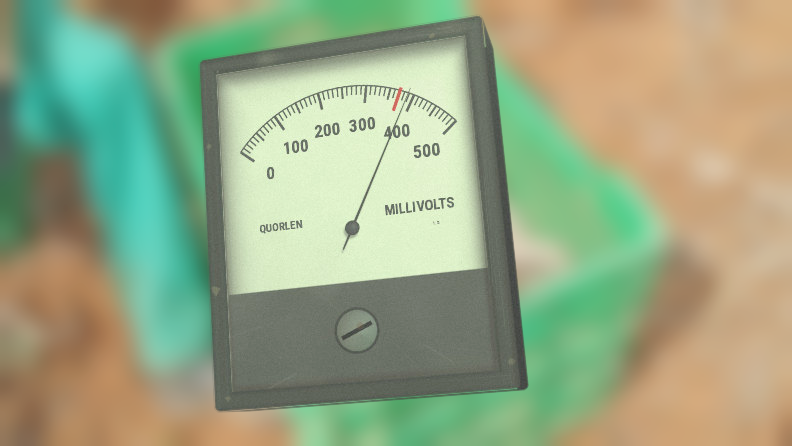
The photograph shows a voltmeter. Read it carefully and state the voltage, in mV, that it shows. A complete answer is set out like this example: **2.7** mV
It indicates **390** mV
